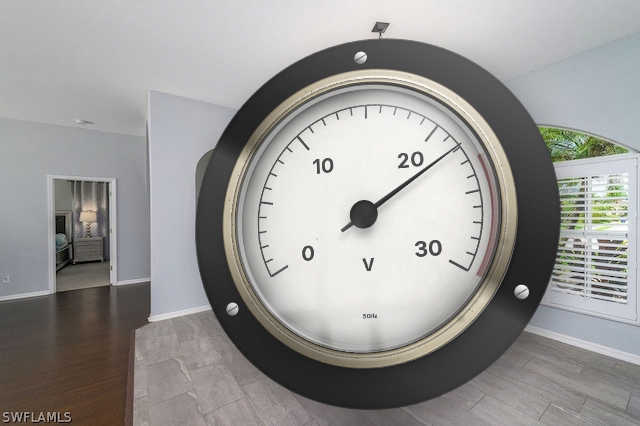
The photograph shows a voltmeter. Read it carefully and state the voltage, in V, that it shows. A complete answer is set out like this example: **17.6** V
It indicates **22** V
